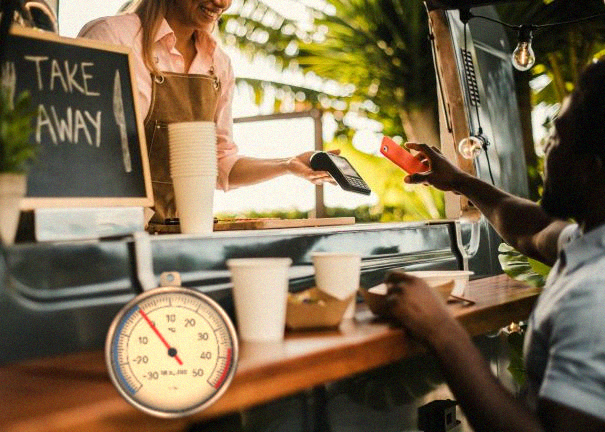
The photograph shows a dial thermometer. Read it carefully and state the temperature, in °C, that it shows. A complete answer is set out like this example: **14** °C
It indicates **0** °C
